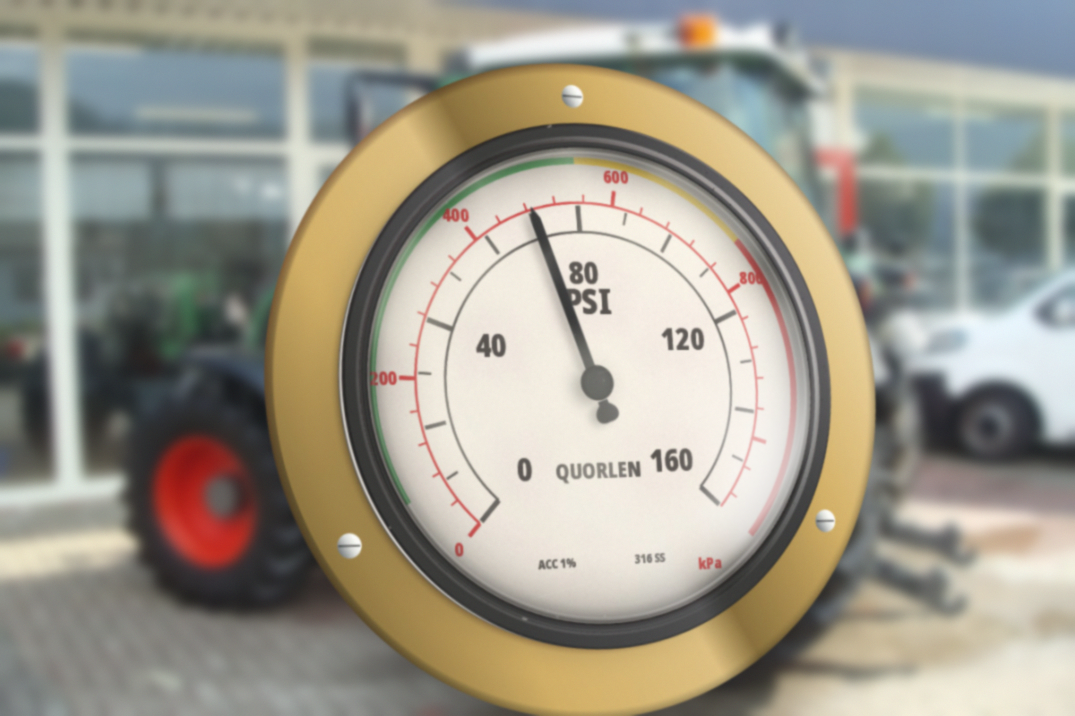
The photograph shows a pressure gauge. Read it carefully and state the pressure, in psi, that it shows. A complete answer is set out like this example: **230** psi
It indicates **70** psi
